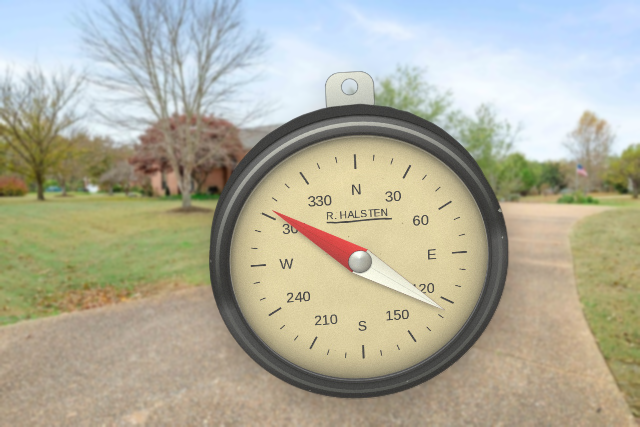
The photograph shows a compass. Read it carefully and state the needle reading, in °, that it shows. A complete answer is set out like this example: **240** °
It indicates **305** °
